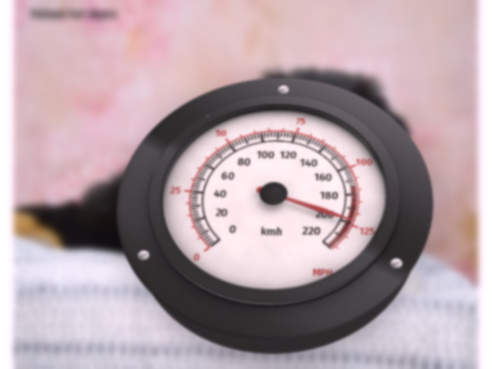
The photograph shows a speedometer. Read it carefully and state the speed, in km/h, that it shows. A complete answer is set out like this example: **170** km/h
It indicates **200** km/h
